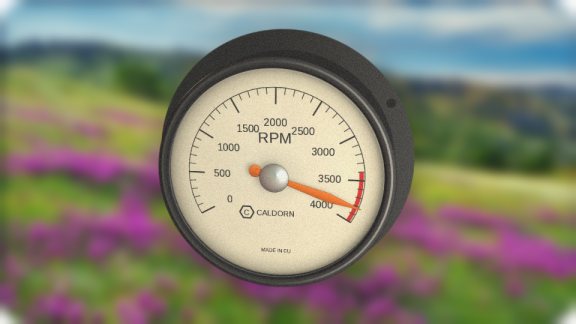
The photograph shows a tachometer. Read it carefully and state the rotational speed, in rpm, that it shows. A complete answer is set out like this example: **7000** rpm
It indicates **3800** rpm
